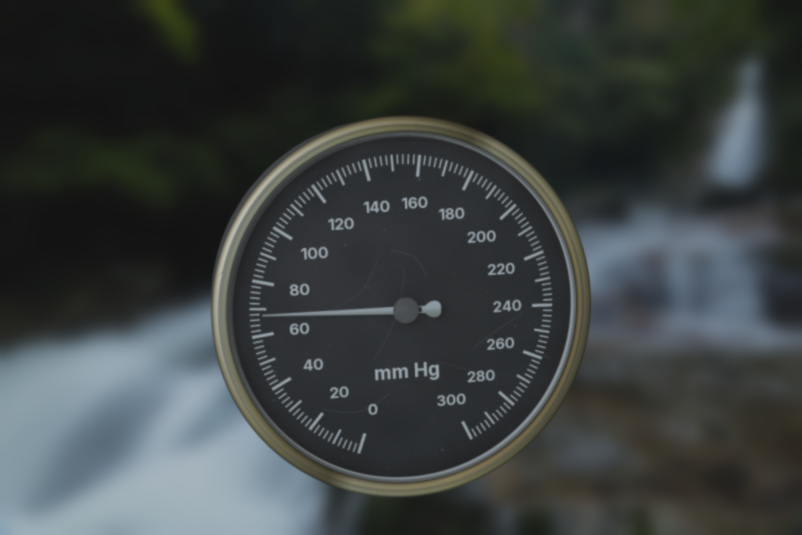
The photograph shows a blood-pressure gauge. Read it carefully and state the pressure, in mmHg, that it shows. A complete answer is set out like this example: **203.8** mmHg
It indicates **68** mmHg
